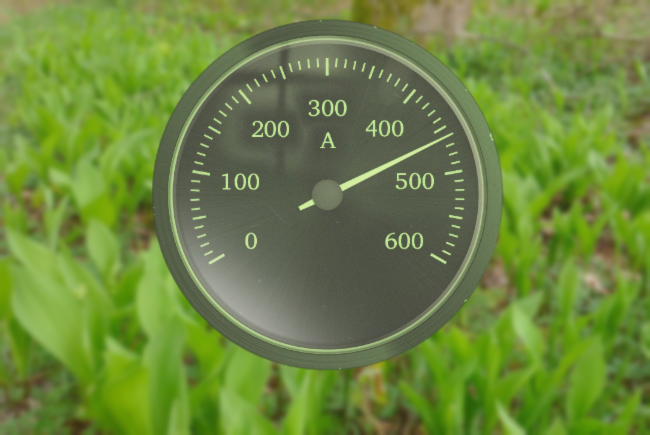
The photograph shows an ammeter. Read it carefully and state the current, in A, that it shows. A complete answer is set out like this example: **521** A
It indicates **460** A
